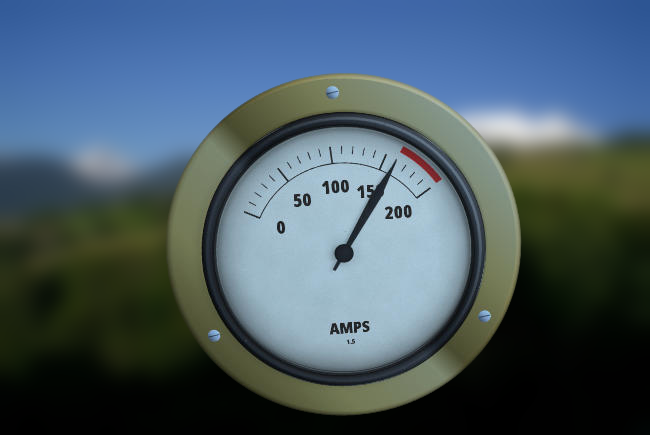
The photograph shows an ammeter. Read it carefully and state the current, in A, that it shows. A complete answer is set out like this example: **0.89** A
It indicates **160** A
